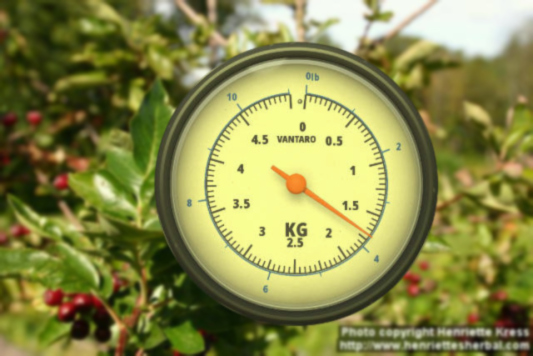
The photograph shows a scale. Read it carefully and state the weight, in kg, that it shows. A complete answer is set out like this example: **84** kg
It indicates **1.7** kg
